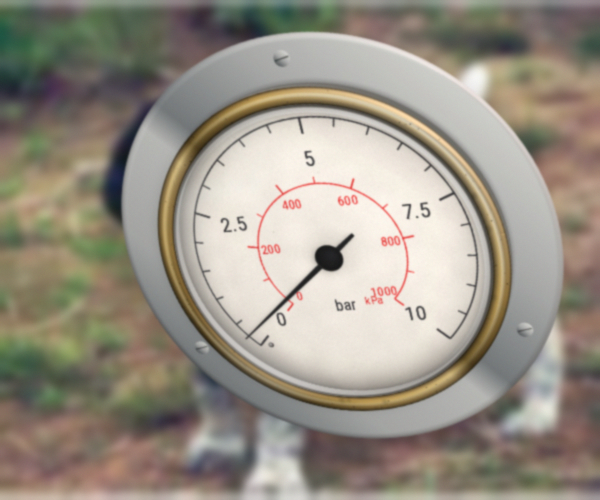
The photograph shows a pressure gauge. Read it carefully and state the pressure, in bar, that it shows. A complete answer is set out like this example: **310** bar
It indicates **0.25** bar
